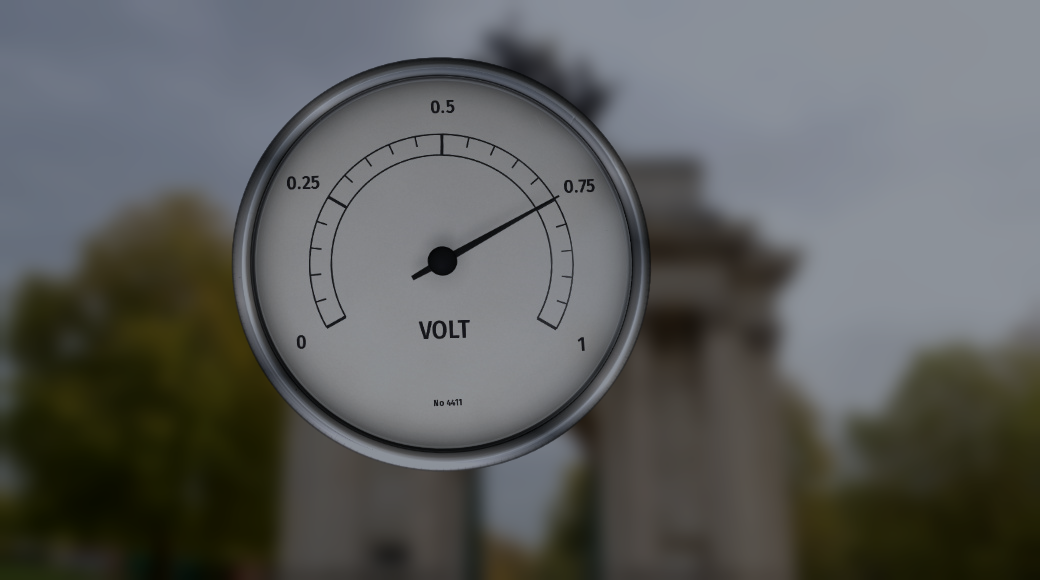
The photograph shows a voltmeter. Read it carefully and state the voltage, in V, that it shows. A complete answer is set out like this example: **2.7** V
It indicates **0.75** V
